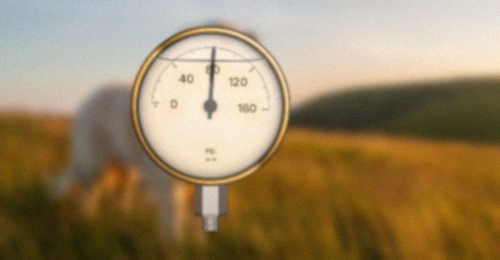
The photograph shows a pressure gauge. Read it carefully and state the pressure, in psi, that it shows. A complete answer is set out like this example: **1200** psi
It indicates **80** psi
